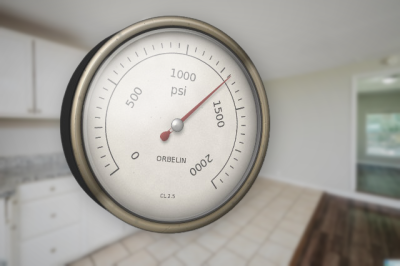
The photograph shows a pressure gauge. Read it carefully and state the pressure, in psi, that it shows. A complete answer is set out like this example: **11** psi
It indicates **1300** psi
